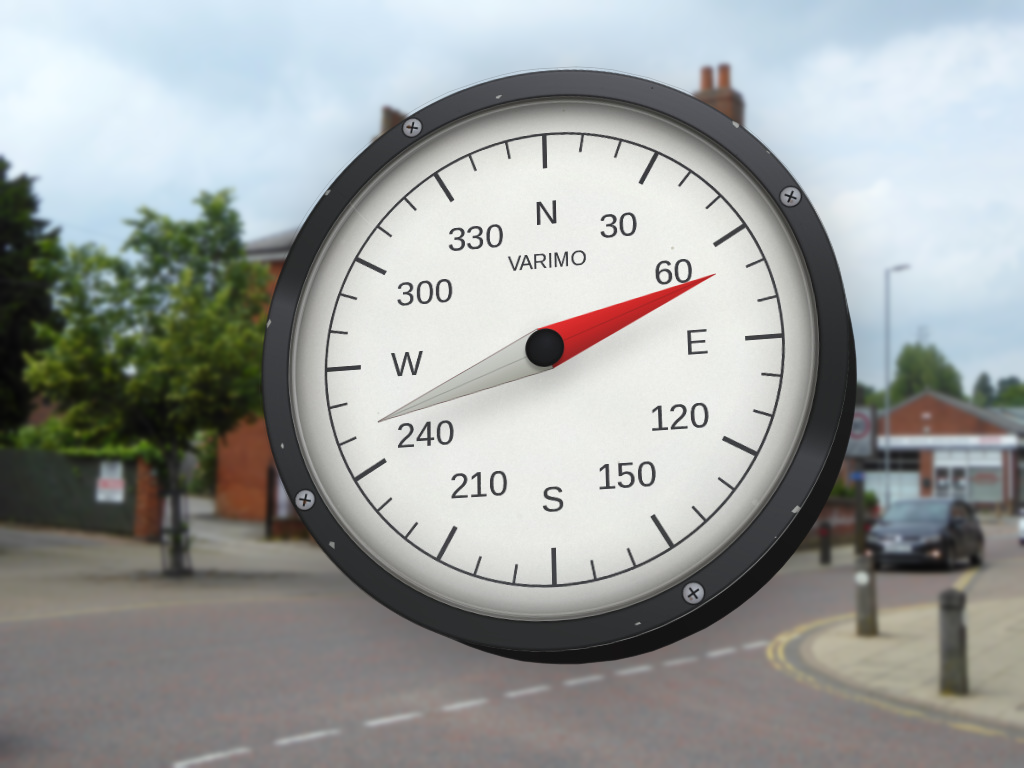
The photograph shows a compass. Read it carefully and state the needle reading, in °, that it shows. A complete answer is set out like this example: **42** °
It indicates **70** °
